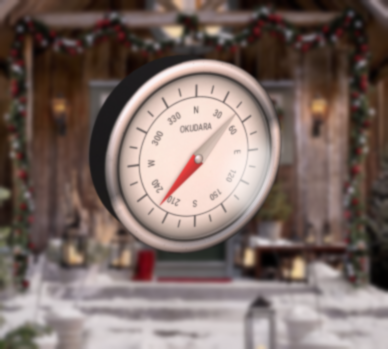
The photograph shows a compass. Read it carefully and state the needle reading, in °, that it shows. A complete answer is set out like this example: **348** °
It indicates **225** °
